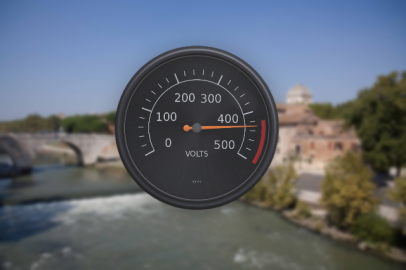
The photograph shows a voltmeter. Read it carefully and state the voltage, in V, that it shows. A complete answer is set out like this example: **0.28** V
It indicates **430** V
